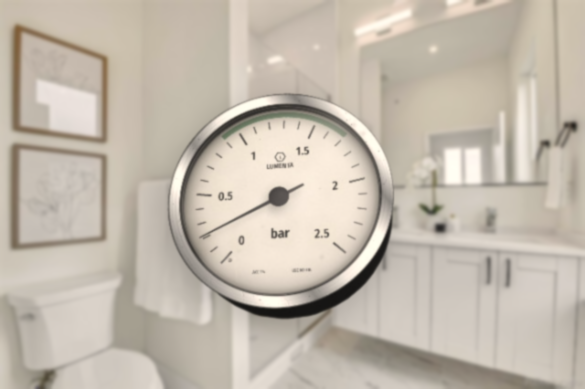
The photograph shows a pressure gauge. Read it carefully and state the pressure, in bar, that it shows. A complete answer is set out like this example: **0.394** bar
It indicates **0.2** bar
